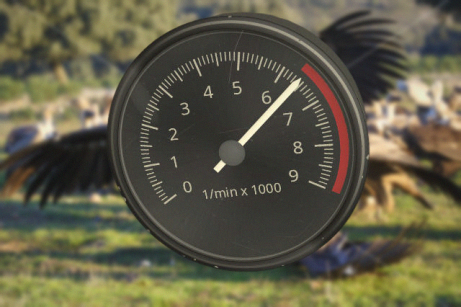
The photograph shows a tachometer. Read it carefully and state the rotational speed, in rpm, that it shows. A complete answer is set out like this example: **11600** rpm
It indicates **6400** rpm
